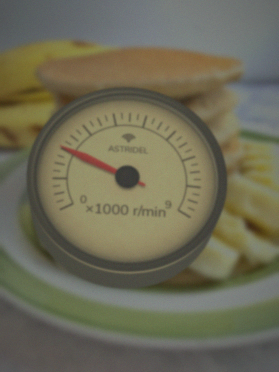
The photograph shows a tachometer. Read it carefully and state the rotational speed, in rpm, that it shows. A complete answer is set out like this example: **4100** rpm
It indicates **2000** rpm
